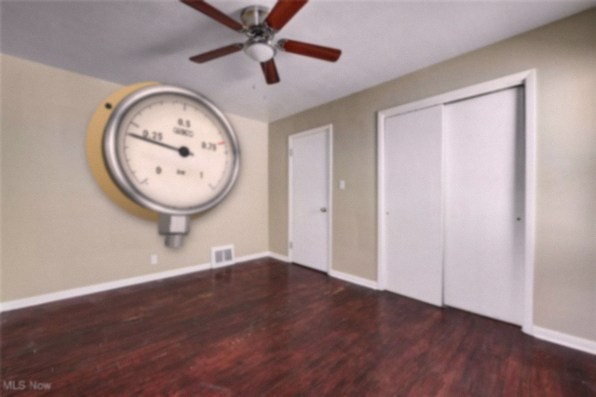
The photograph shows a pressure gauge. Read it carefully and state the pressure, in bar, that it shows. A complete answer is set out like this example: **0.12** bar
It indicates **0.2** bar
